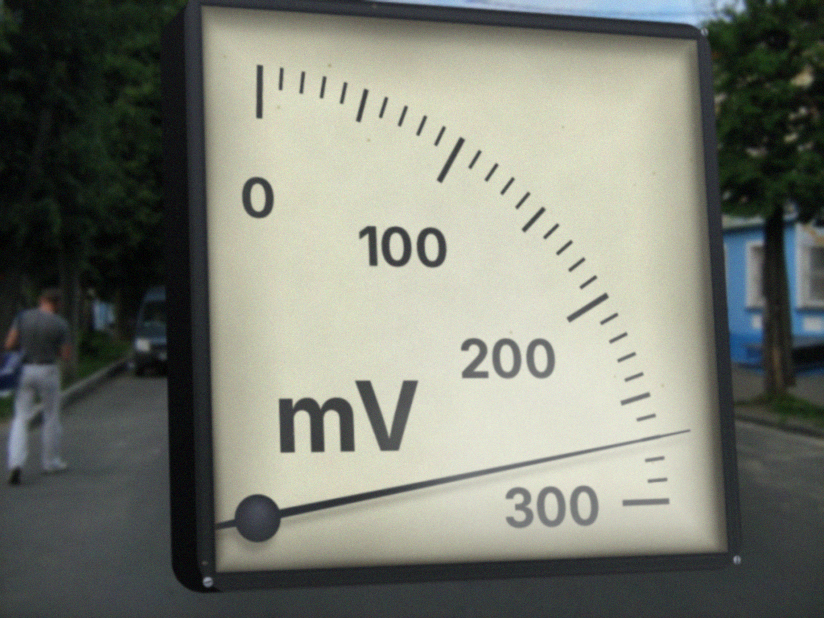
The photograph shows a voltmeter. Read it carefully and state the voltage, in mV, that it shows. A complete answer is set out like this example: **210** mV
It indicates **270** mV
